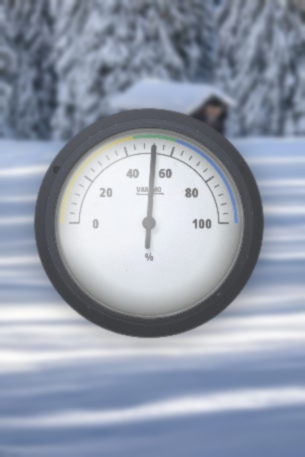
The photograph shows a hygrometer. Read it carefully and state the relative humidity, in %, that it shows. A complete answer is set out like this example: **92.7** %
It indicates **52** %
